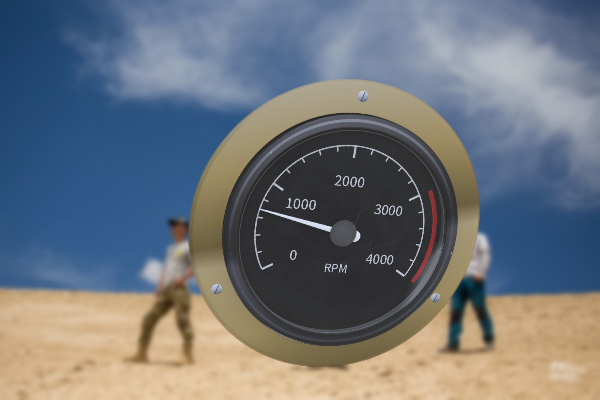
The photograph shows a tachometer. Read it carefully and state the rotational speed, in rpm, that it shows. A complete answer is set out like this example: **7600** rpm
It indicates **700** rpm
